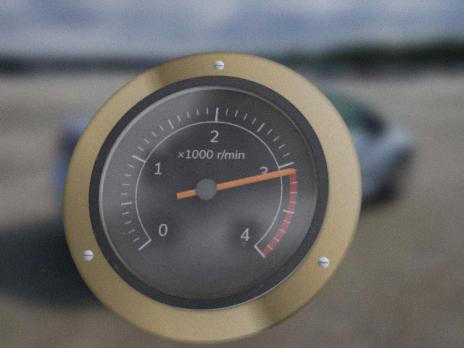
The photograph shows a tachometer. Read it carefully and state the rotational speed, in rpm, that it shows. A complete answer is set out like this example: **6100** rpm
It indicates **3100** rpm
